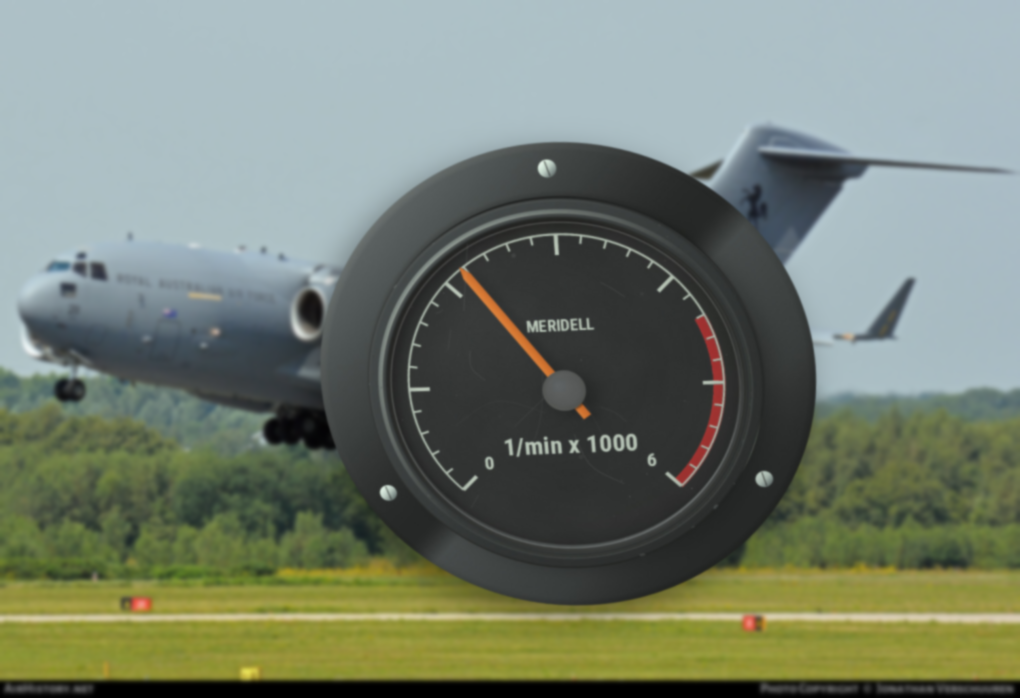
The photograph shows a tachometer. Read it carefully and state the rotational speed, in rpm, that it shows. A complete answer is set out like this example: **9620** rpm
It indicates **2200** rpm
